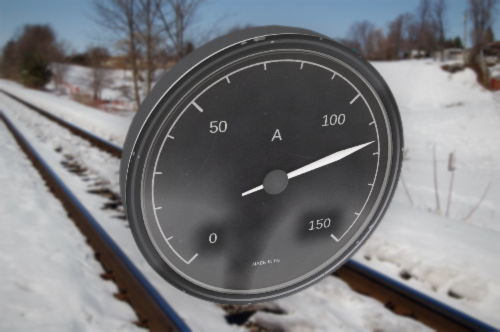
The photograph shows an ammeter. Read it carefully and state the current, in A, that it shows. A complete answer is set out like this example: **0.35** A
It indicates **115** A
